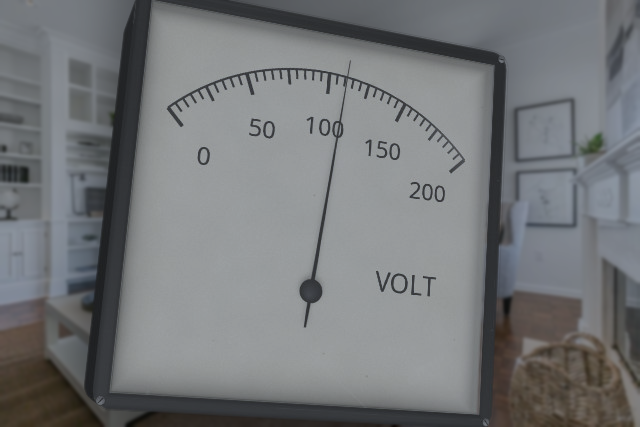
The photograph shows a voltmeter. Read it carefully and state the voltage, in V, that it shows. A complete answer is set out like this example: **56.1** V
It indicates **110** V
